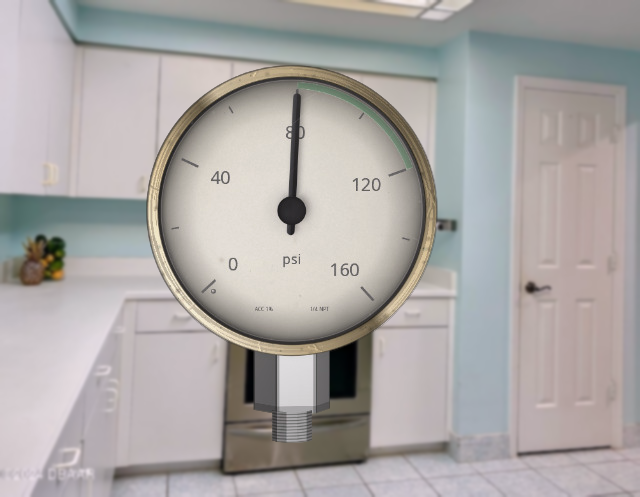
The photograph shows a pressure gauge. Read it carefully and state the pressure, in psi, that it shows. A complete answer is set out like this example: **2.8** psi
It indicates **80** psi
